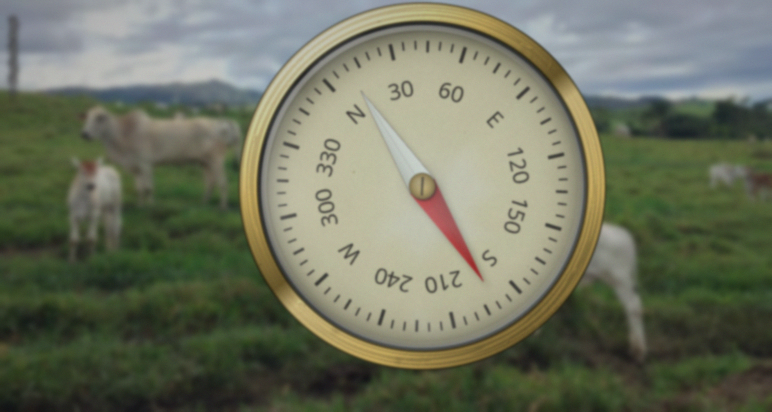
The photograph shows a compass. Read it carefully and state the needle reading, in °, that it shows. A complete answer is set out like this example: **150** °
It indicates **190** °
